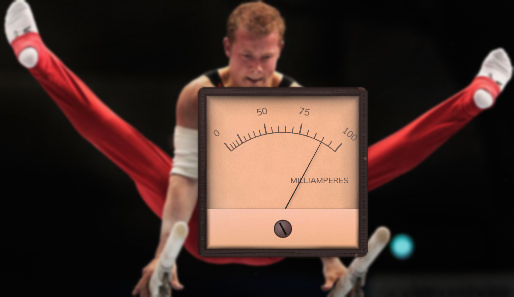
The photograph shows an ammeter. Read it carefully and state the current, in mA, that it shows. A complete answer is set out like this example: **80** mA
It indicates **90** mA
